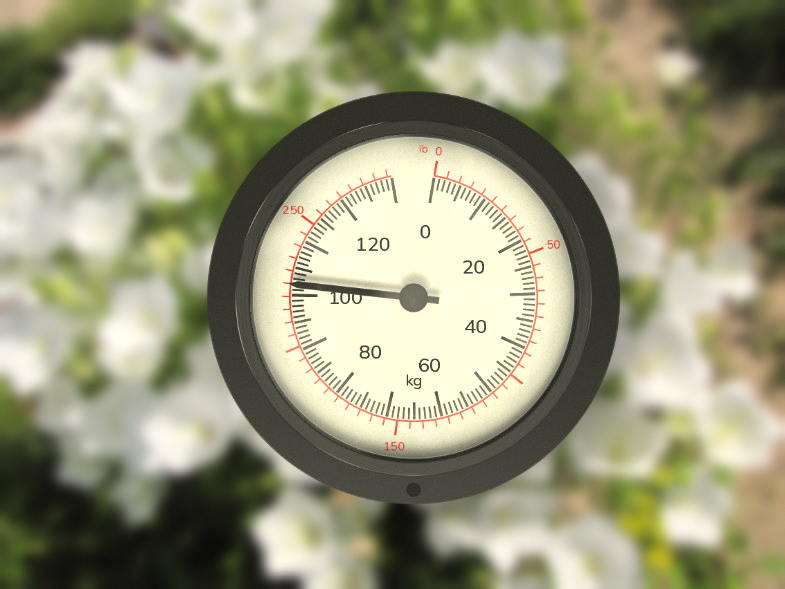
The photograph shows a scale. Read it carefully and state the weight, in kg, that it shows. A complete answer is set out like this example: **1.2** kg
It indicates **102** kg
